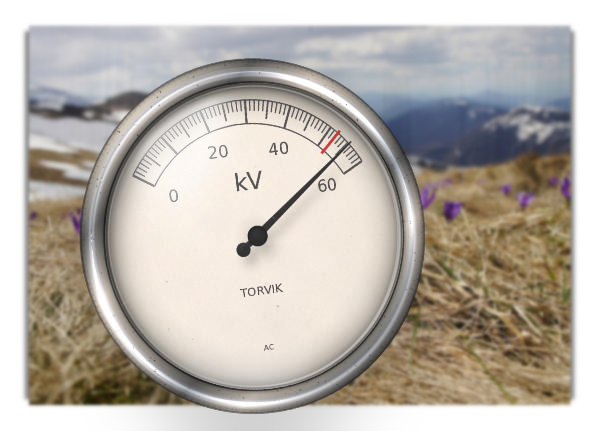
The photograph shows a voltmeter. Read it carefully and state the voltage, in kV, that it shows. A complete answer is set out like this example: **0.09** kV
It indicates **55** kV
